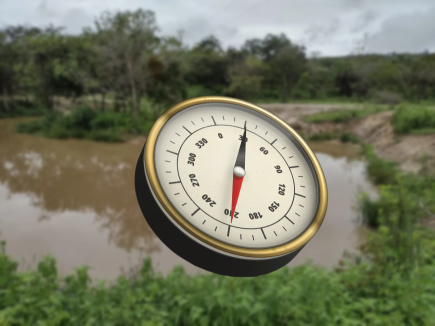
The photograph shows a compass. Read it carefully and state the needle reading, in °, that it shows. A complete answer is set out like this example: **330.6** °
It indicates **210** °
